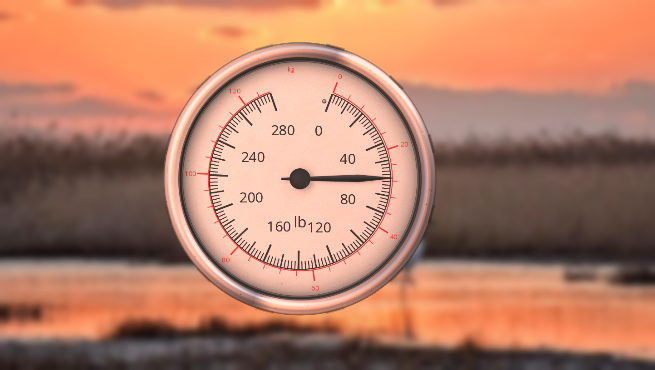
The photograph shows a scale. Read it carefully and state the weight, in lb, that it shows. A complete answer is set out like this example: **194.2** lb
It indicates **60** lb
